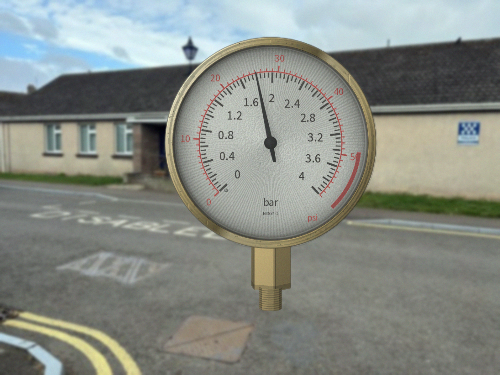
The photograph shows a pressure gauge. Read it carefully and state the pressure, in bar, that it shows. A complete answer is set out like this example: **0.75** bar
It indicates **1.8** bar
